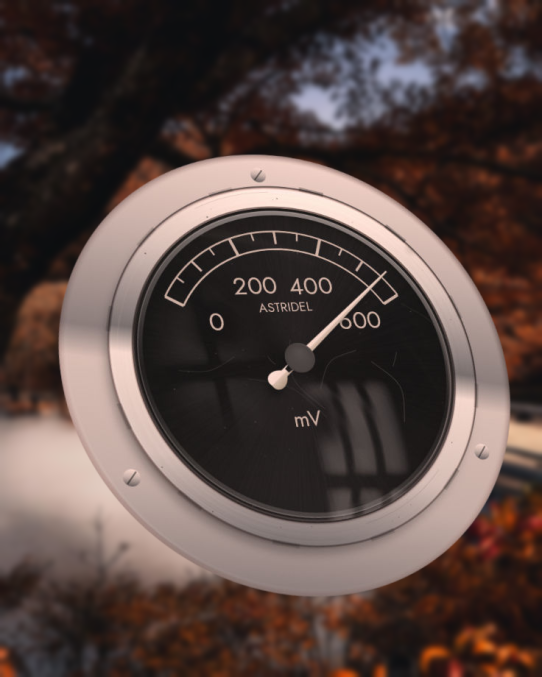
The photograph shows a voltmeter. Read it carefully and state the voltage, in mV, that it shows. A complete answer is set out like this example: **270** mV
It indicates **550** mV
